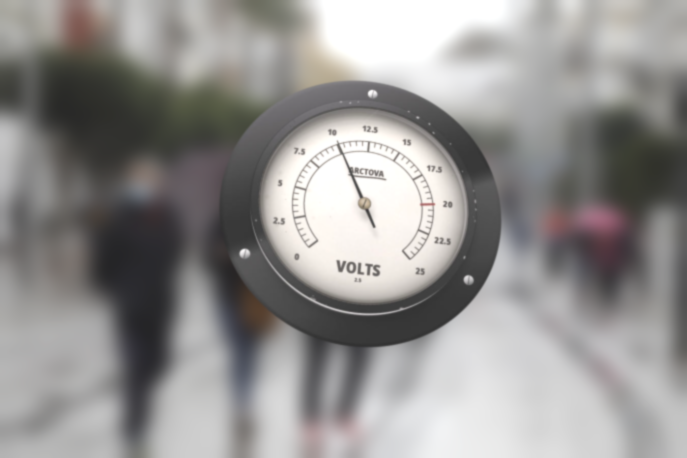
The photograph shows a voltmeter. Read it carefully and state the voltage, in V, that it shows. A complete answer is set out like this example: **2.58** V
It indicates **10** V
